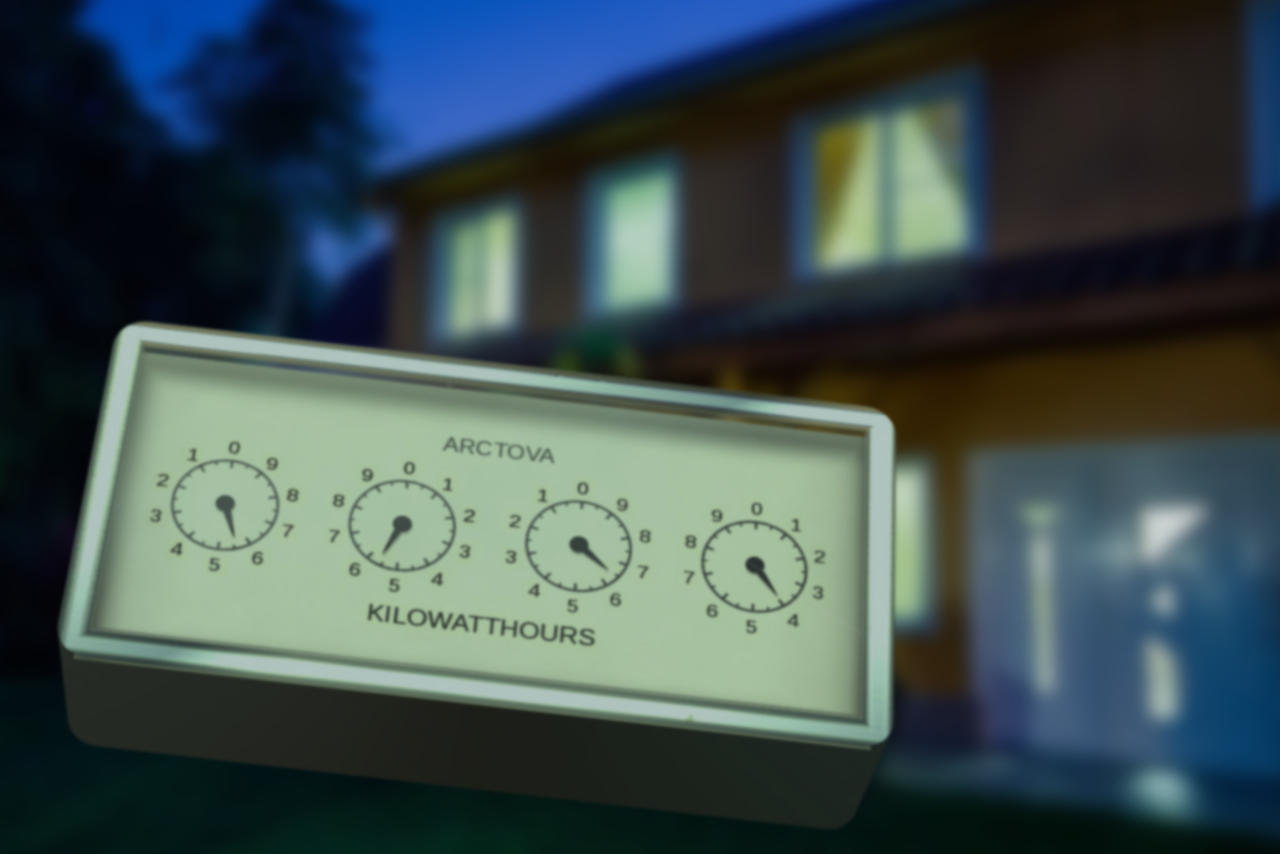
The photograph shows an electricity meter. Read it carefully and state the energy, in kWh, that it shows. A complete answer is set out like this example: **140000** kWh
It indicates **5564** kWh
